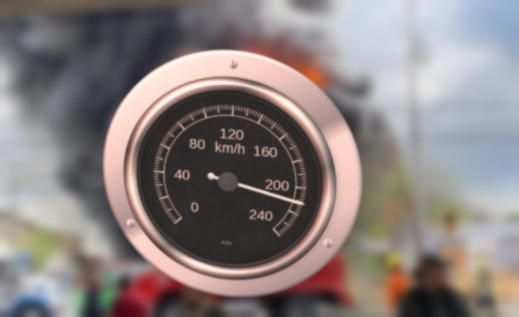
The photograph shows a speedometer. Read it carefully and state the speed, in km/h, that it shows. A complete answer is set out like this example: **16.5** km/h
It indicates **210** km/h
